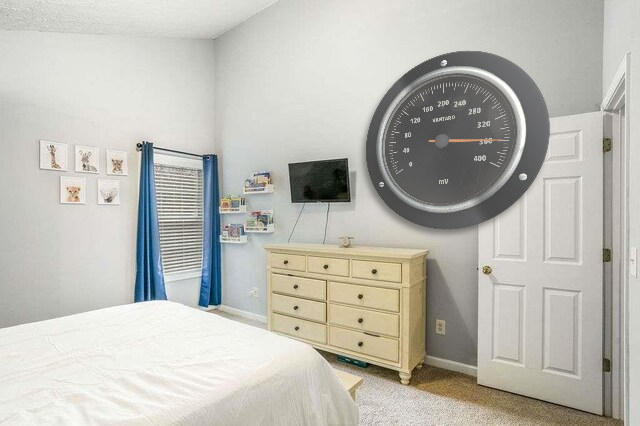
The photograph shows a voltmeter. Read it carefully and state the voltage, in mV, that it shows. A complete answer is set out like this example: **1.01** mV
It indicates **360** mV
